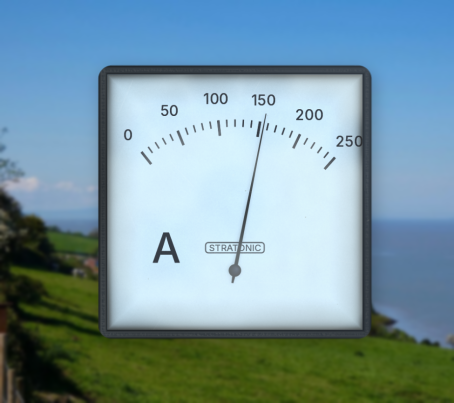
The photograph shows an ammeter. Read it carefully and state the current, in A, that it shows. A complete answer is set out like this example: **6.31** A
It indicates **155** A
